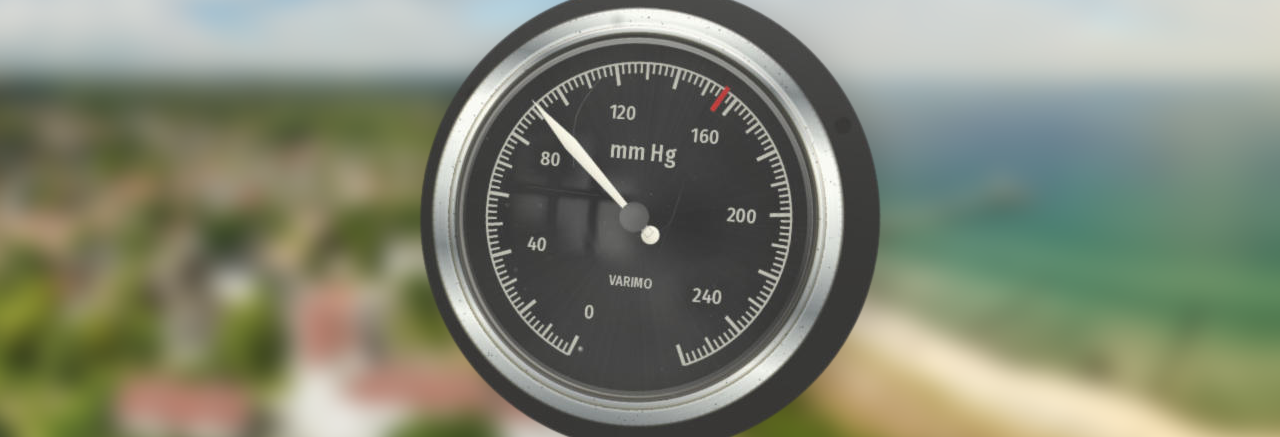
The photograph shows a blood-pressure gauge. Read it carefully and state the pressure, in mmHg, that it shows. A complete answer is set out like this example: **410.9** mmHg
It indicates **92** mmHg
